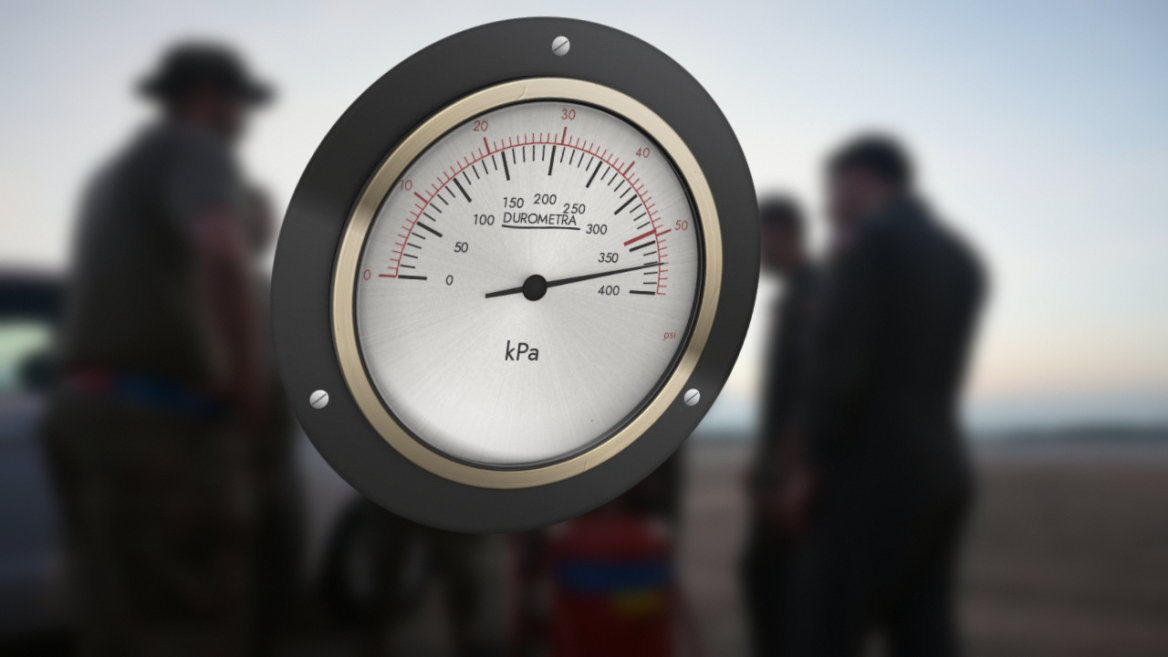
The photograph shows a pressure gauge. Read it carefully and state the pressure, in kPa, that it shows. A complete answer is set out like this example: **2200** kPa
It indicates **370** kPa
